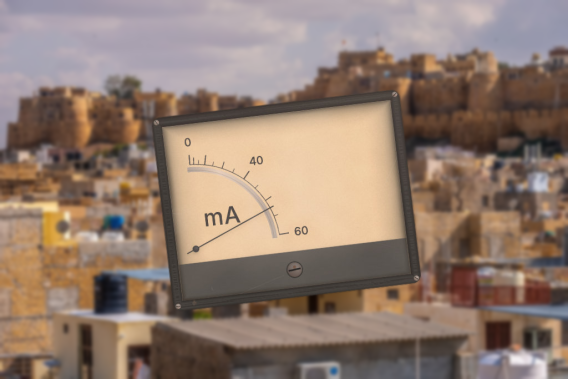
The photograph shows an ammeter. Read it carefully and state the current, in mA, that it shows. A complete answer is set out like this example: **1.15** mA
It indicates **52.5** mA
